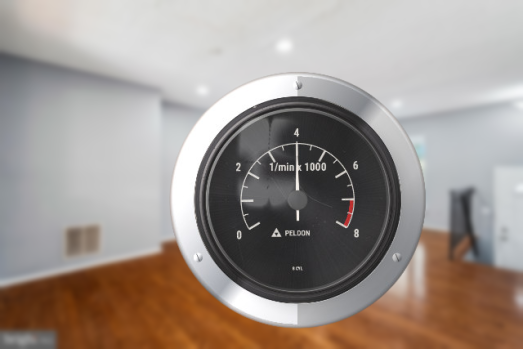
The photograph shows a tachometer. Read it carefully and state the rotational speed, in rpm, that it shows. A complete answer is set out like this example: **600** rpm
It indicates **4000** rpm
